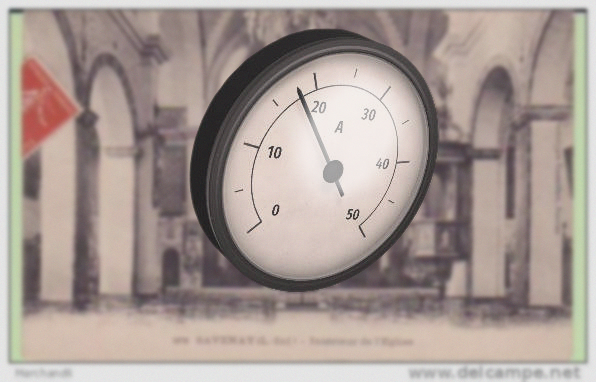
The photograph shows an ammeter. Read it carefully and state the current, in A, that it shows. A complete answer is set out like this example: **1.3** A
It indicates **17.5** A
